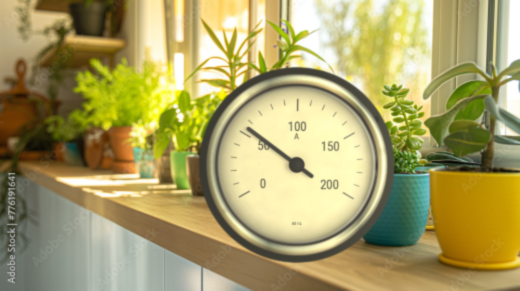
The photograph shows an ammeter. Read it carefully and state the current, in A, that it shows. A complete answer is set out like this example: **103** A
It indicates **55** A
